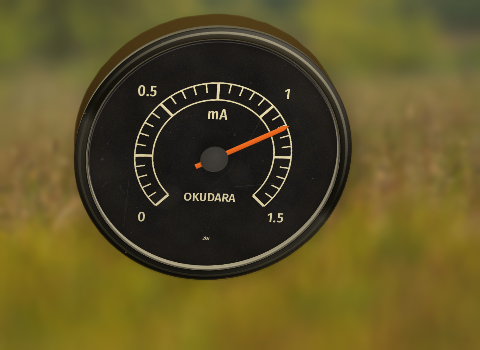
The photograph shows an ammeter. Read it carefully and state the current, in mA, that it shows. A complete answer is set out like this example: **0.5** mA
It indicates **1.1** mA
